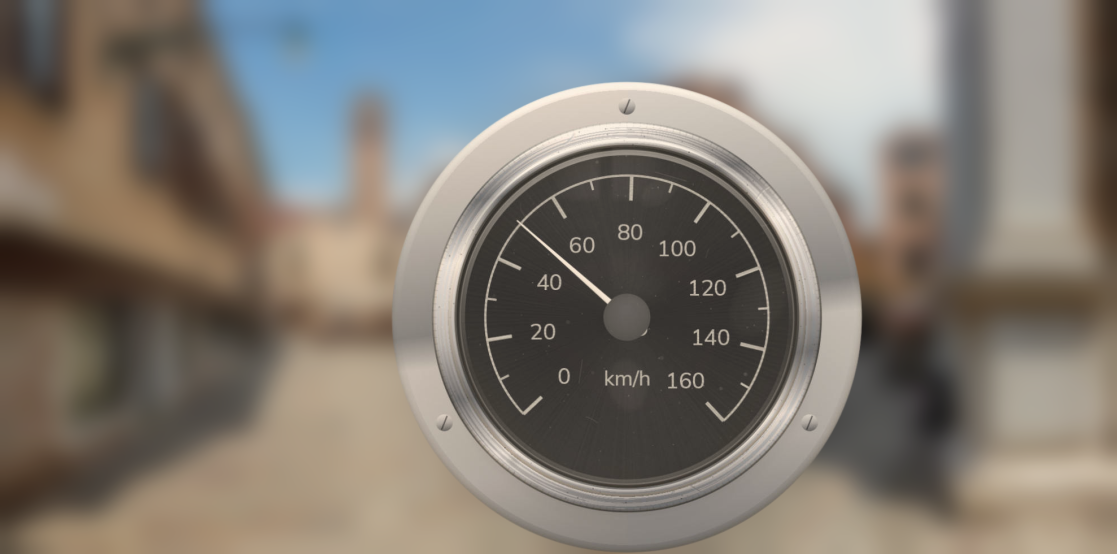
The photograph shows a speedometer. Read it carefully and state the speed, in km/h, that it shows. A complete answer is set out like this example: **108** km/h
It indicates **50** km/h
